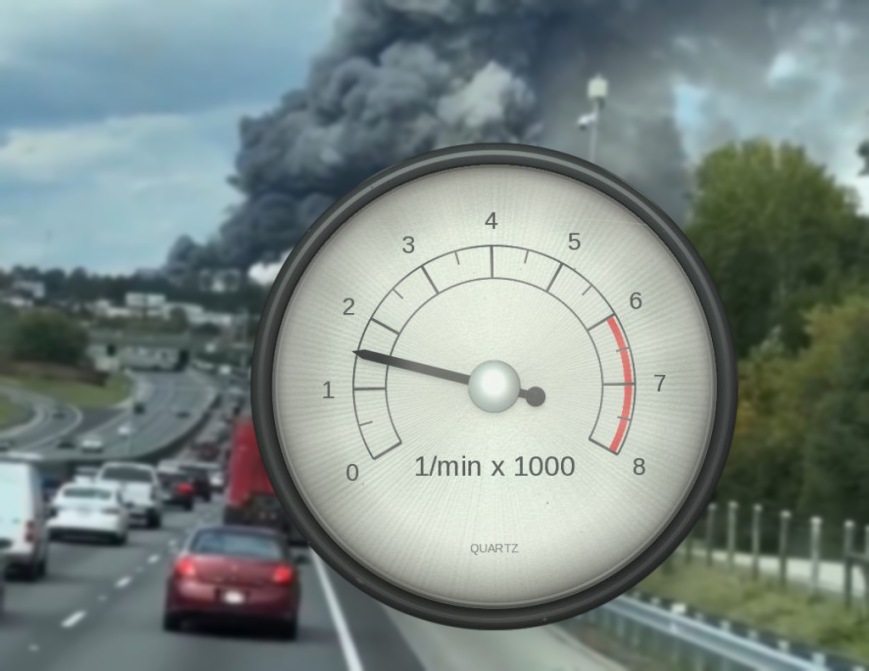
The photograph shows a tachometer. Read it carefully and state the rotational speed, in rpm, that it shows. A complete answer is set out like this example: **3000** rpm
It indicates **1500** rpm
